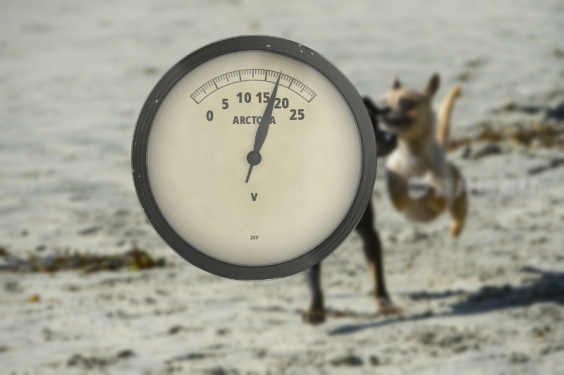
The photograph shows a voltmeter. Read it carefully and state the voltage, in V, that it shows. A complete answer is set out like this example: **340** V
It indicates **17.5** V
